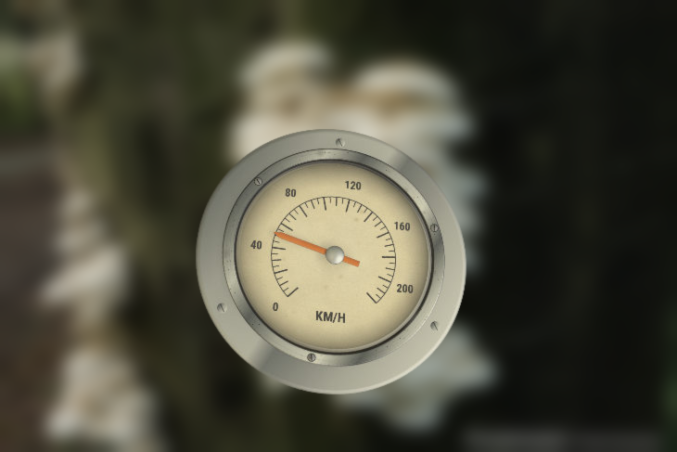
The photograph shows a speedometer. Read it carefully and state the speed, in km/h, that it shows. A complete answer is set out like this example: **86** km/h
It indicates **50** km/h
